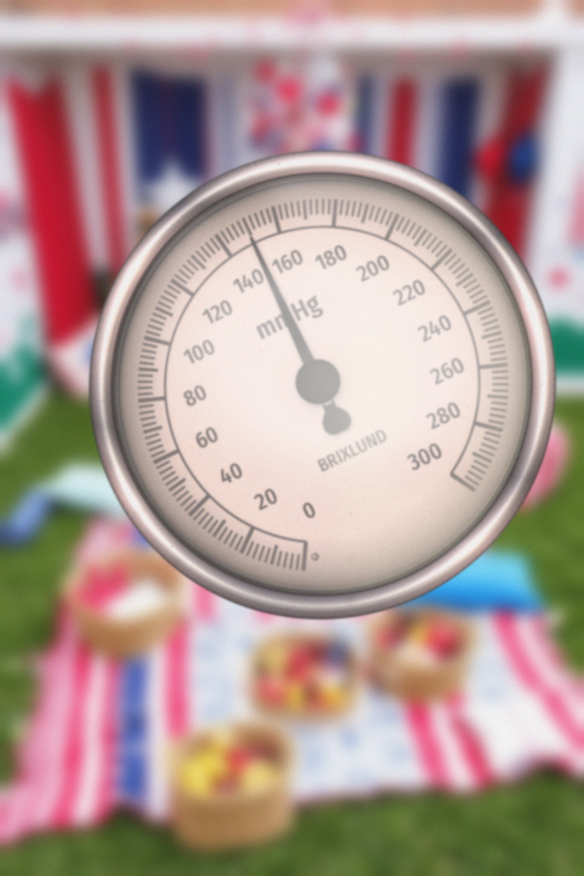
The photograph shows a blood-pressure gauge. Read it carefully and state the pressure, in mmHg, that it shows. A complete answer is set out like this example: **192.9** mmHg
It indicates **150** mmHg
